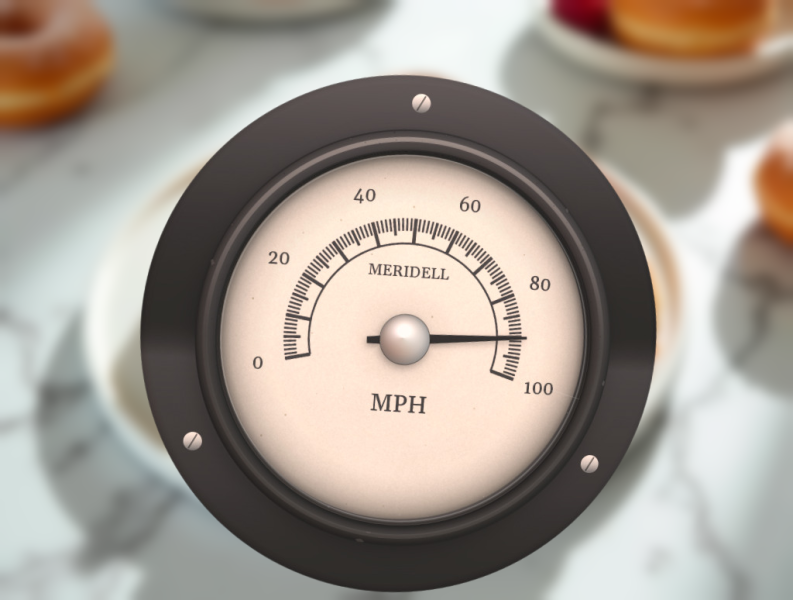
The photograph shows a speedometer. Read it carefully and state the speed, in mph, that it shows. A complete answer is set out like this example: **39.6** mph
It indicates **90** mph
